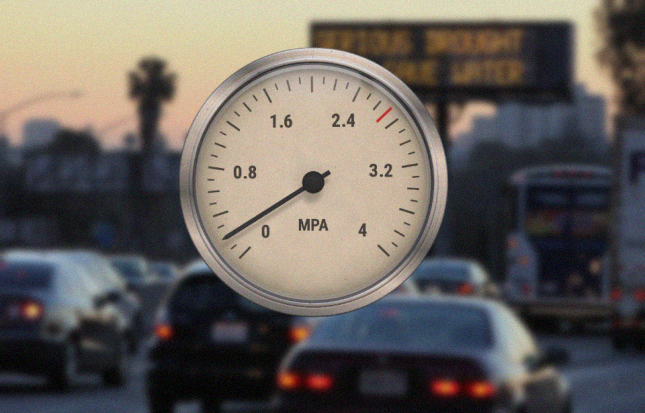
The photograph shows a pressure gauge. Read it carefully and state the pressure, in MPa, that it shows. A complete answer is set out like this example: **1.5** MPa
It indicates **0.2** MPa
